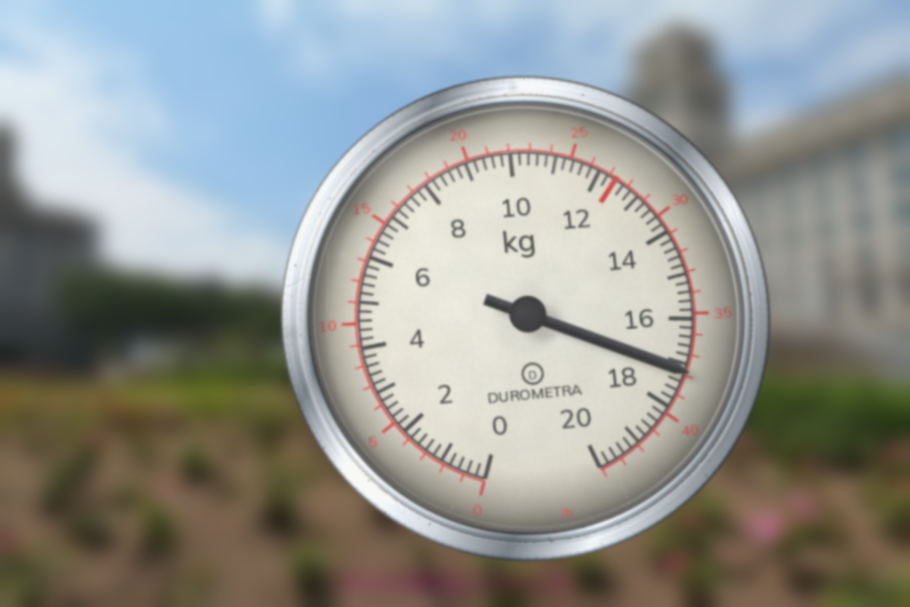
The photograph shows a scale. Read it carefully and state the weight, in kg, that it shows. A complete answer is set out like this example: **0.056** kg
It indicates **17.2** kg
